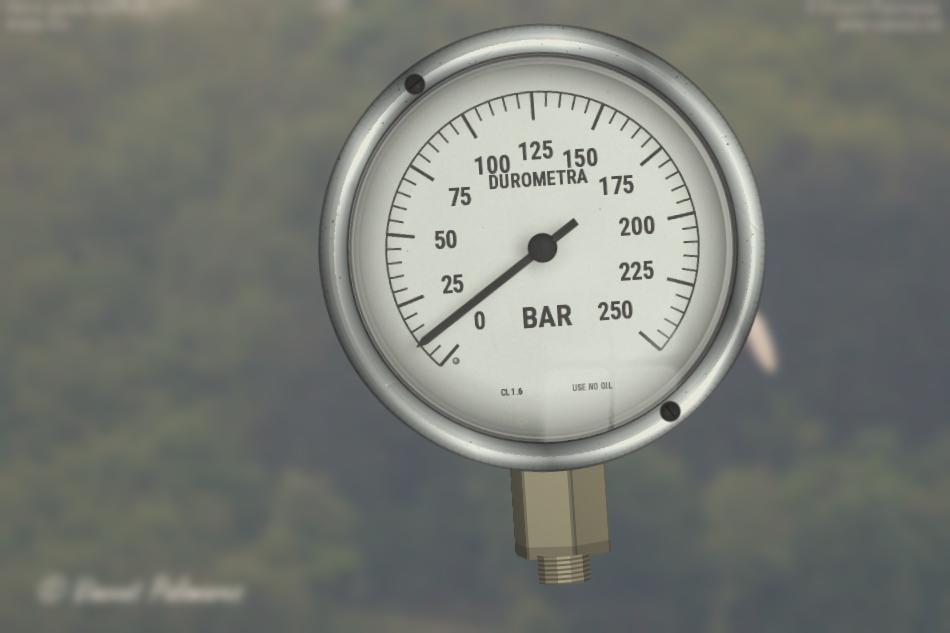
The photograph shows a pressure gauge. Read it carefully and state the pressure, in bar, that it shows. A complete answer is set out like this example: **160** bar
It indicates **10** bar
